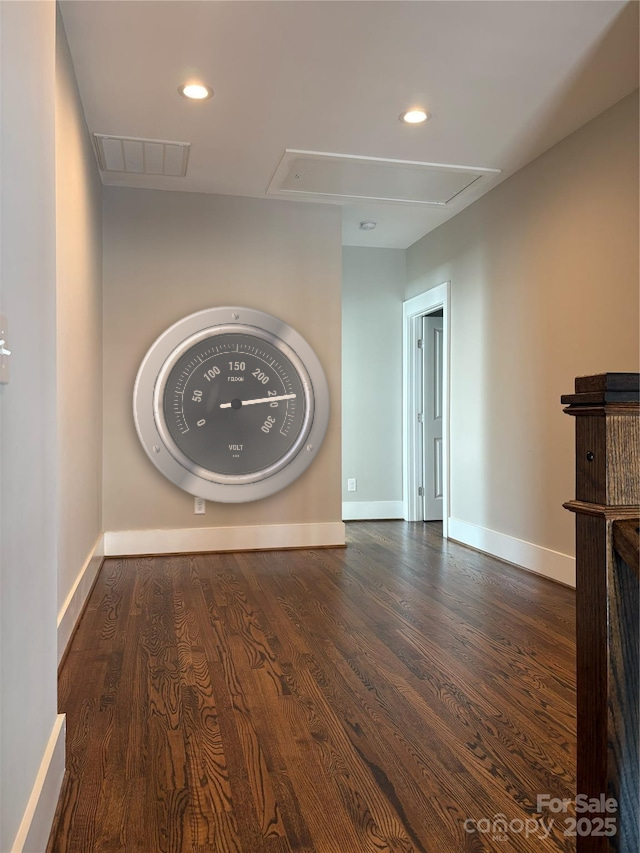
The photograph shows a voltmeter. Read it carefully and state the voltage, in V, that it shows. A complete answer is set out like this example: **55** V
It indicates **250** V
